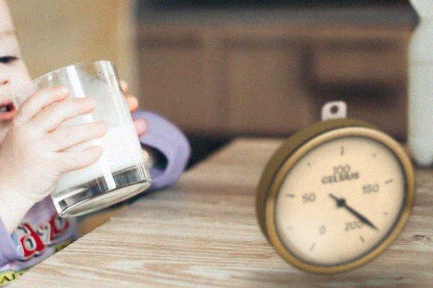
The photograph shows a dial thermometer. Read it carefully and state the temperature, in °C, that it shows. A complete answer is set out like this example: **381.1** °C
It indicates **187.5** °C
